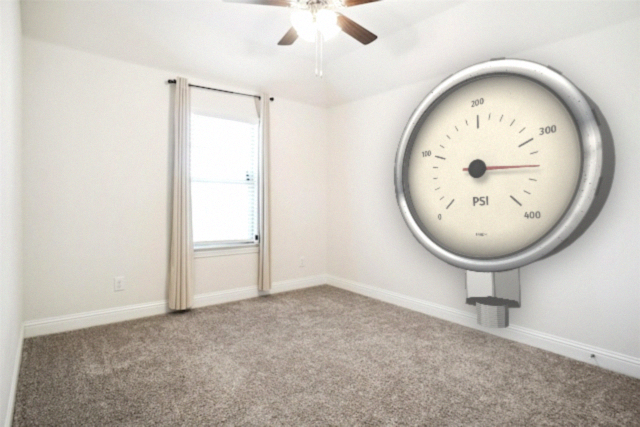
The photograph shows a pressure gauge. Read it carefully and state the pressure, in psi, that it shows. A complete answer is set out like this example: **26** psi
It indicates **340** psi
